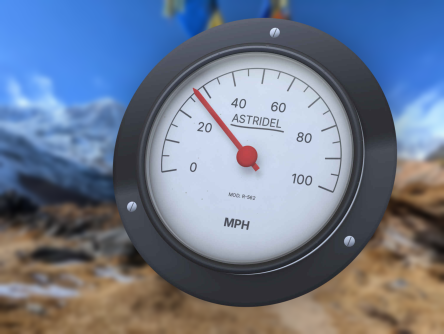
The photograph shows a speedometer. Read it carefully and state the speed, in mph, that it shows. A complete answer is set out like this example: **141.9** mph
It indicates **27.5** mph
